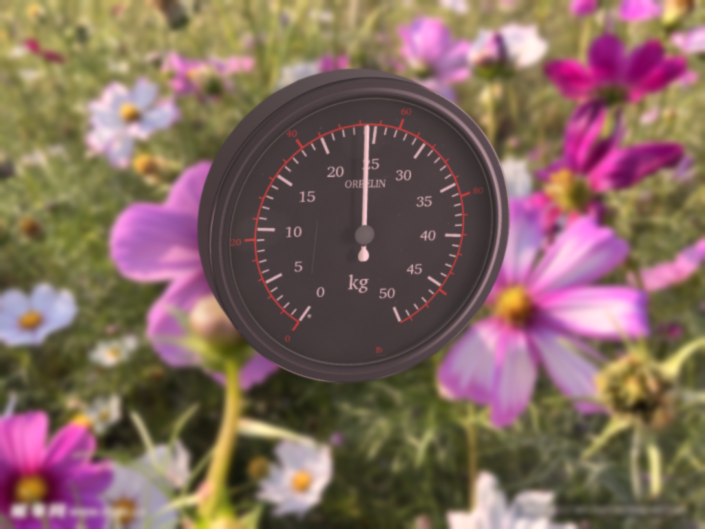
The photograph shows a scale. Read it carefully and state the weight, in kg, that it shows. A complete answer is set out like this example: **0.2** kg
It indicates **24** kg
